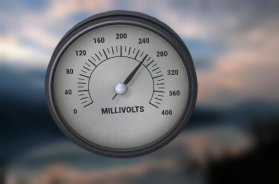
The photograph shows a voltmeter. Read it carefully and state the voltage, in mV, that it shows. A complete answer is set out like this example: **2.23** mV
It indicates **260** mV
